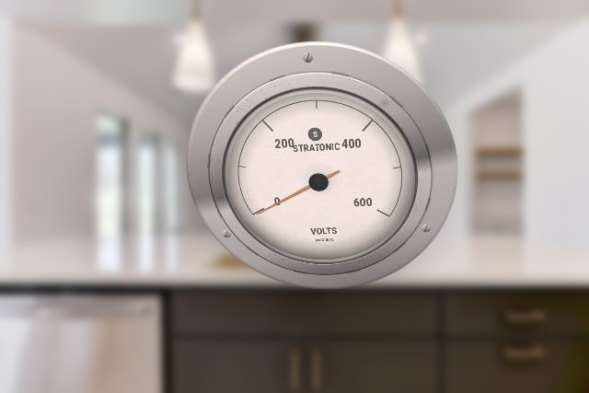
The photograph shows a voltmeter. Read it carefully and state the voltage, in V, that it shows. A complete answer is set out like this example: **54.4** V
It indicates **0** V
